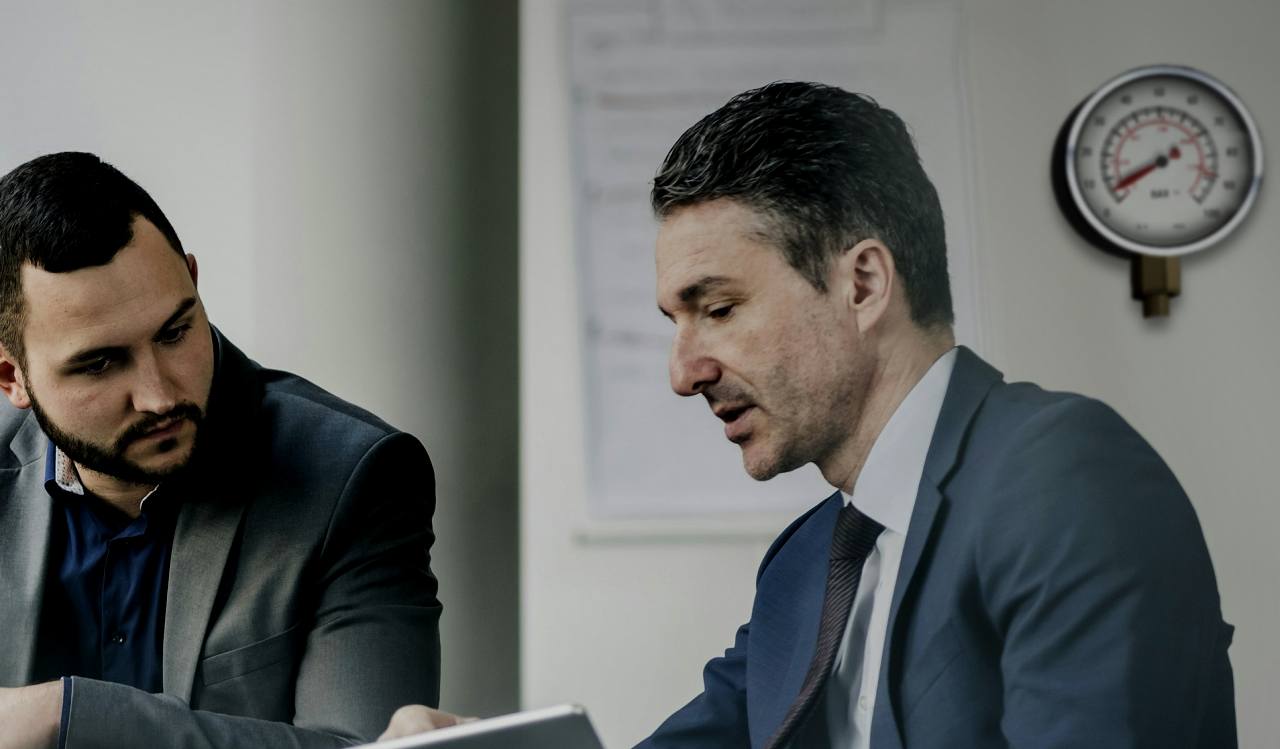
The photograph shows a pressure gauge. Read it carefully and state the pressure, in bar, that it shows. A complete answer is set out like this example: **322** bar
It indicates **5** bar
